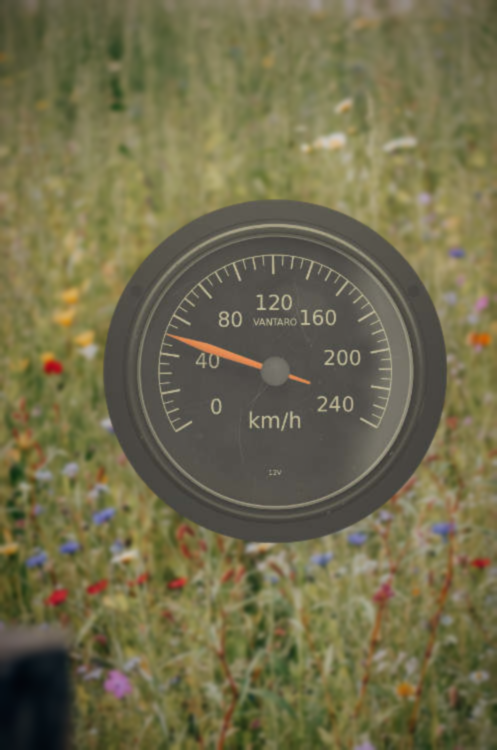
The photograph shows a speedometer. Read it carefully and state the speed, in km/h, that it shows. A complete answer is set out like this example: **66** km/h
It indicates **50** km/h
